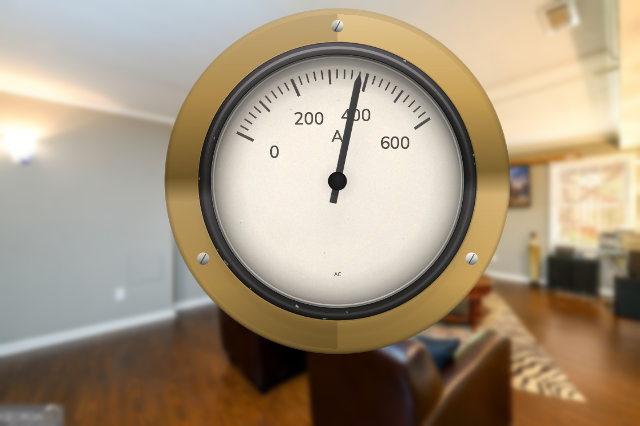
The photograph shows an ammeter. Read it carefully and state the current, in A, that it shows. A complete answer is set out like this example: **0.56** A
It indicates **380** A
